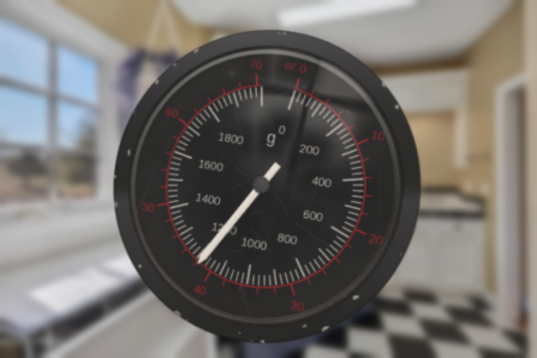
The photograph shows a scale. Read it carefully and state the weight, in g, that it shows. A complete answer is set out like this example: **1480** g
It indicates **1180** g
